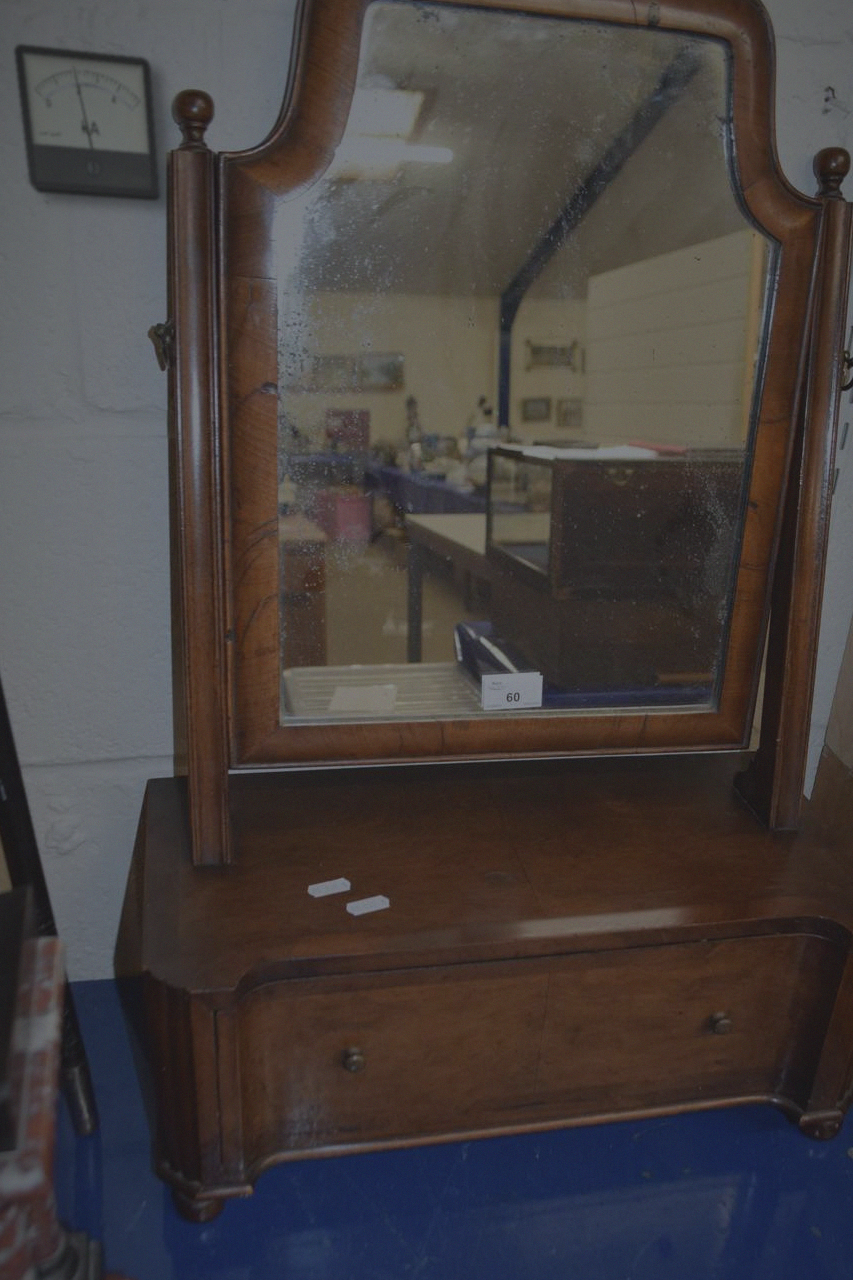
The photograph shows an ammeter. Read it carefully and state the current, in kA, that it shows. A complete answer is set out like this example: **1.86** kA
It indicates **2** kA
